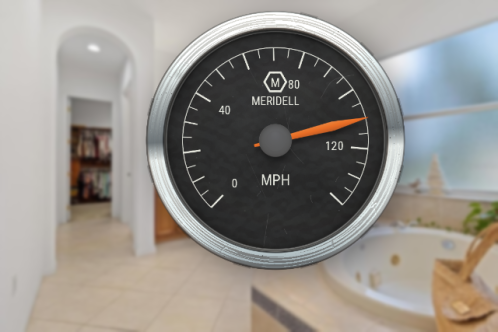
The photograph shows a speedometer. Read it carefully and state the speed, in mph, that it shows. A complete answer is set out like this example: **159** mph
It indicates **110** mph
